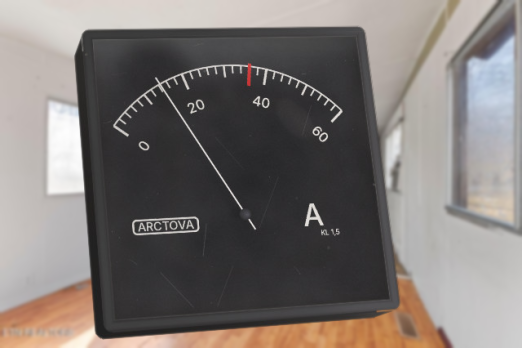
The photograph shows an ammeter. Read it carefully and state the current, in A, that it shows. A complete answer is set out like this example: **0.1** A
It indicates **14** A
